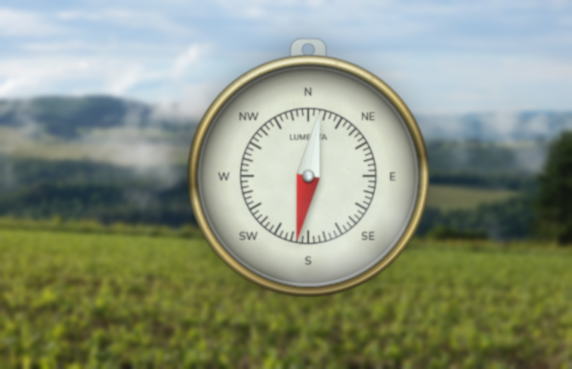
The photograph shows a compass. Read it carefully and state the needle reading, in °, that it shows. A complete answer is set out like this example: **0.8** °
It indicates **190** °
